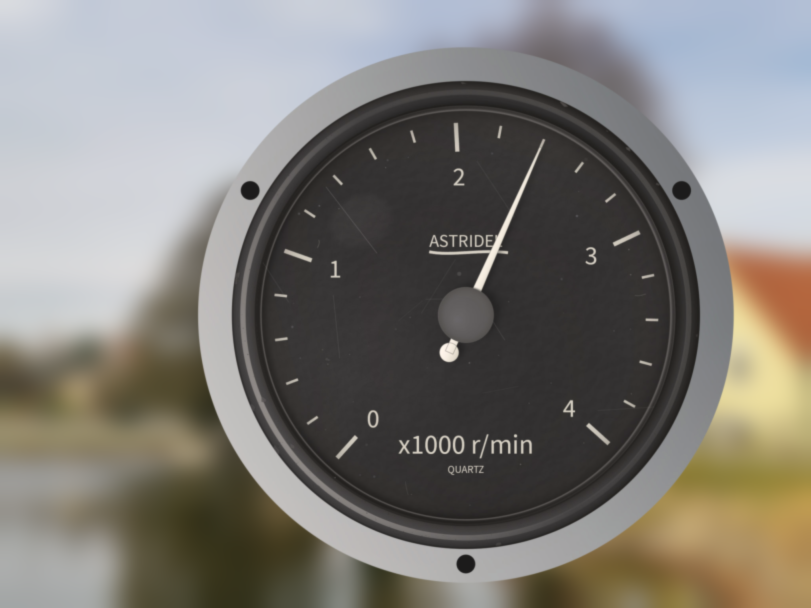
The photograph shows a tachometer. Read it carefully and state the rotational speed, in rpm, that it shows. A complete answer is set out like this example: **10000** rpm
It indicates **2400** rpm
